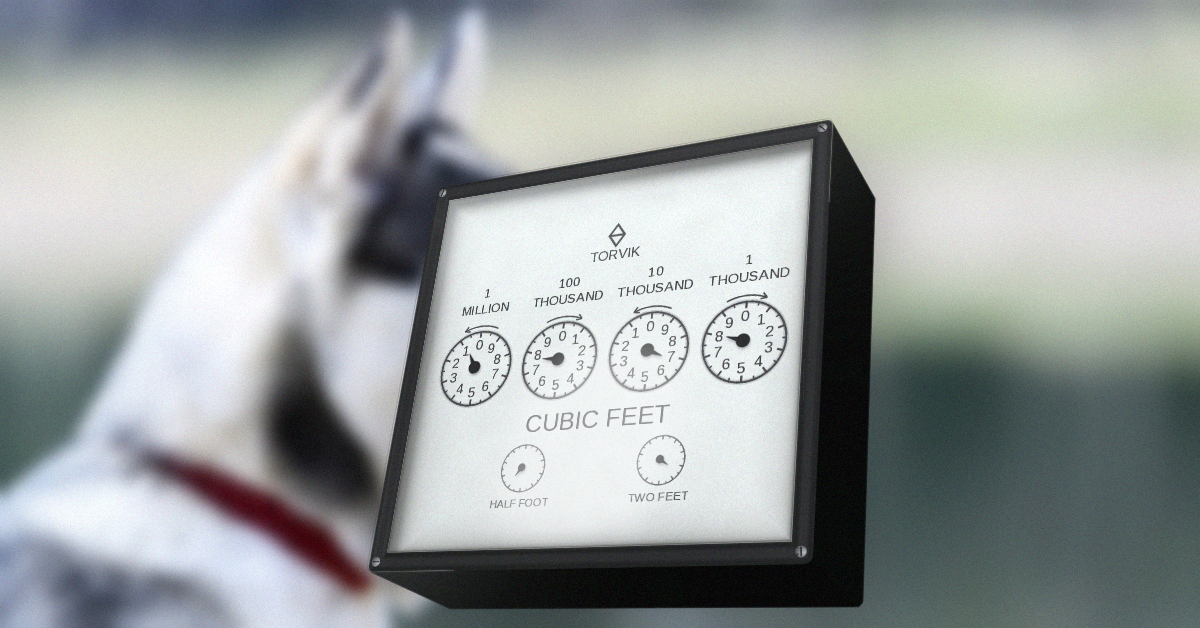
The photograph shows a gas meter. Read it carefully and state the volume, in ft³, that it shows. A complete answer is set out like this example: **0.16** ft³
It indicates **76800** ft³
